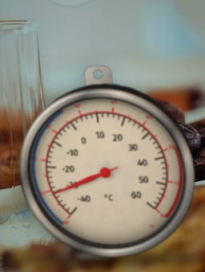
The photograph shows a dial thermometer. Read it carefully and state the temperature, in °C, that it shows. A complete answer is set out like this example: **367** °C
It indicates **-30** °C
